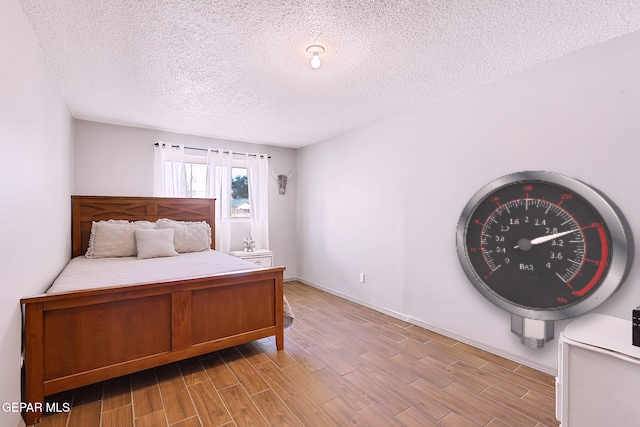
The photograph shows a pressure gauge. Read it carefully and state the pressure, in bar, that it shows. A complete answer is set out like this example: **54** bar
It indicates **3** bar
